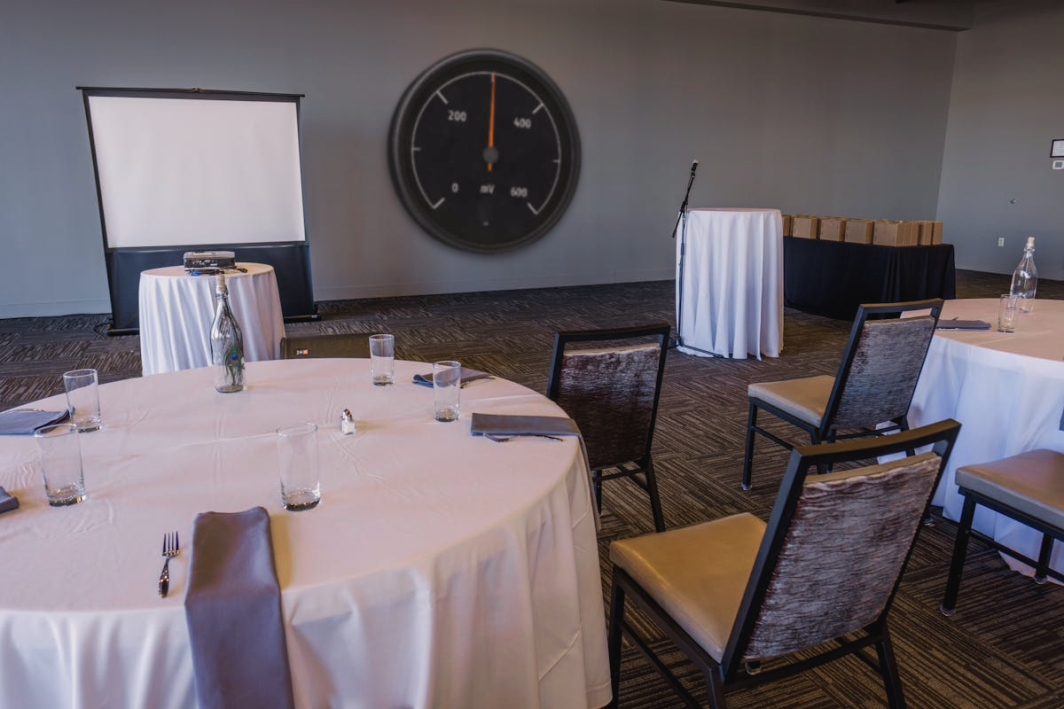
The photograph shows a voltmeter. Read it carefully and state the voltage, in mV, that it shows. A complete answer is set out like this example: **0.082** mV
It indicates **300** mV
